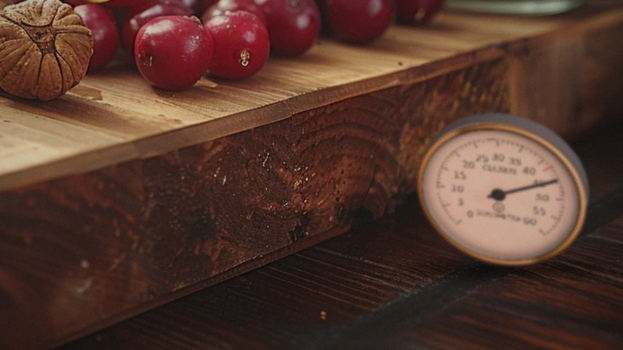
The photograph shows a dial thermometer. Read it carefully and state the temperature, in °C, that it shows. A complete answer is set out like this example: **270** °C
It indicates **45** °C
